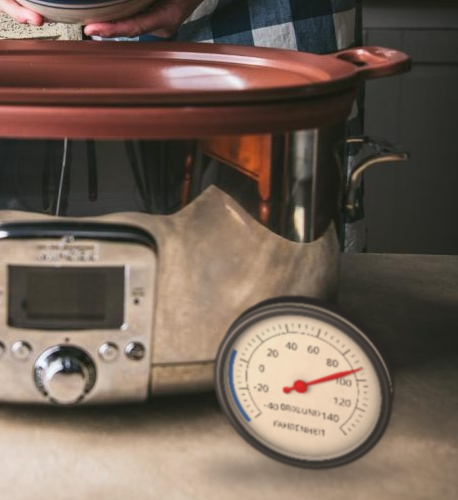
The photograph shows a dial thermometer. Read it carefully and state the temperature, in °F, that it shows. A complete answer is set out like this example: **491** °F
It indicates **92** °F
